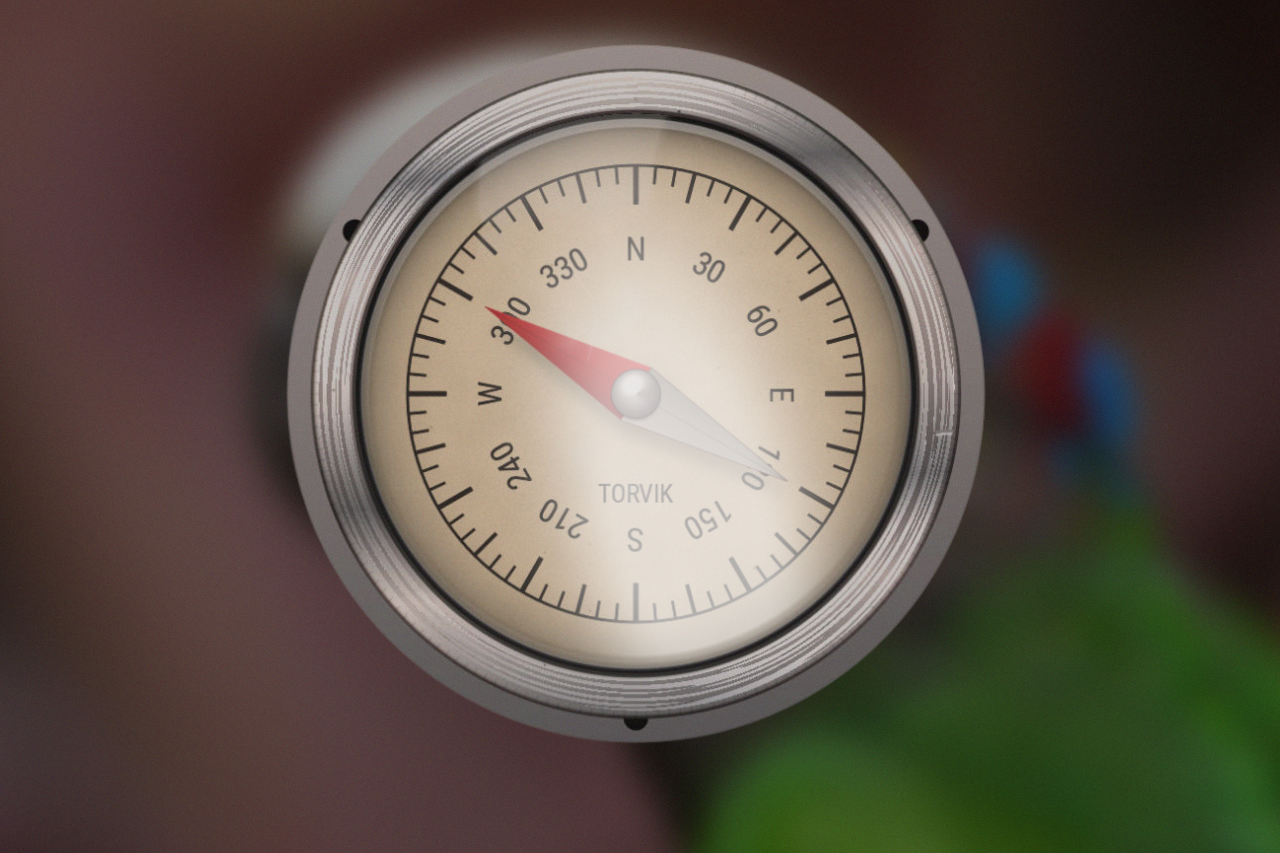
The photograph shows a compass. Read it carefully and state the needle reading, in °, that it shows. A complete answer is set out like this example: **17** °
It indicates **300** °
